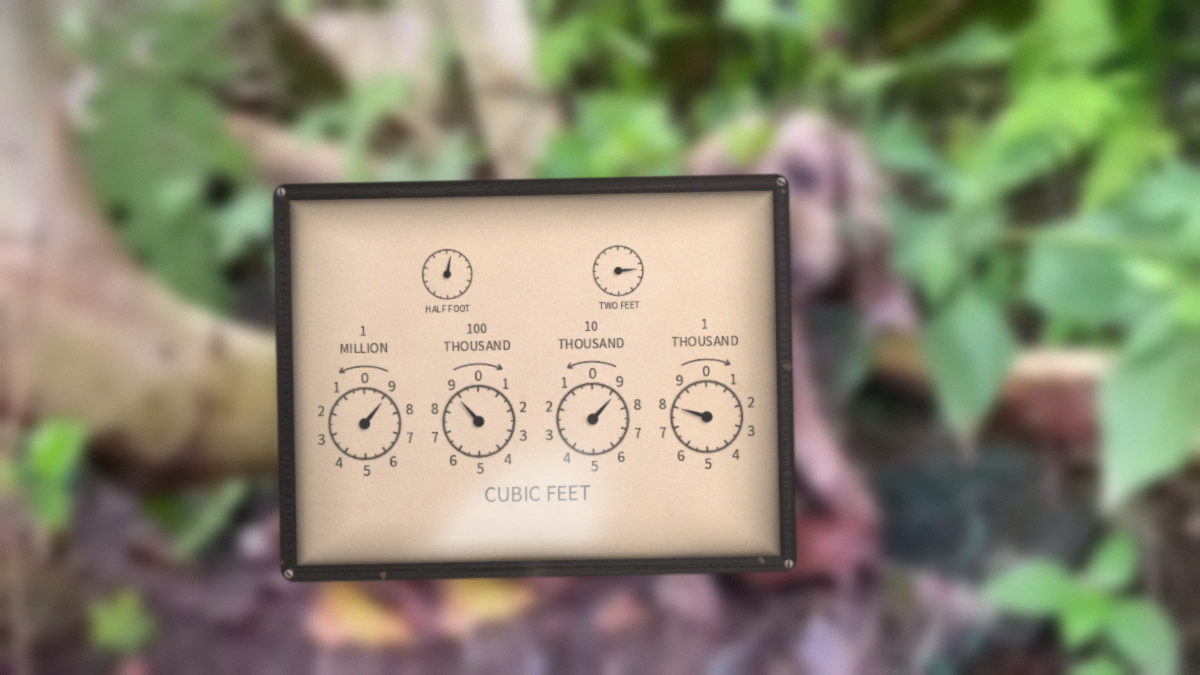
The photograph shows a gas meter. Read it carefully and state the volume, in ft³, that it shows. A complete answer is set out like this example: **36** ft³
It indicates **888800** ft³
